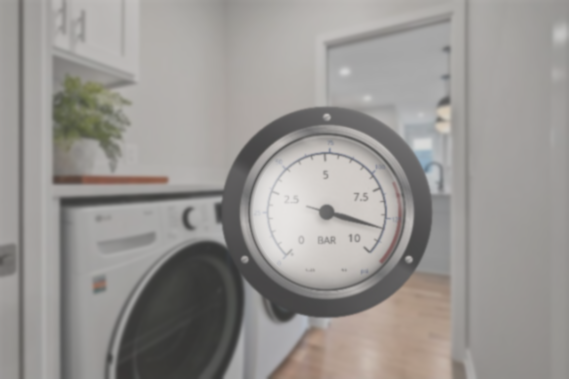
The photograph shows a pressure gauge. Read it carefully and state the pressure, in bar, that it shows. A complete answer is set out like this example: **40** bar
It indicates **9** bar
